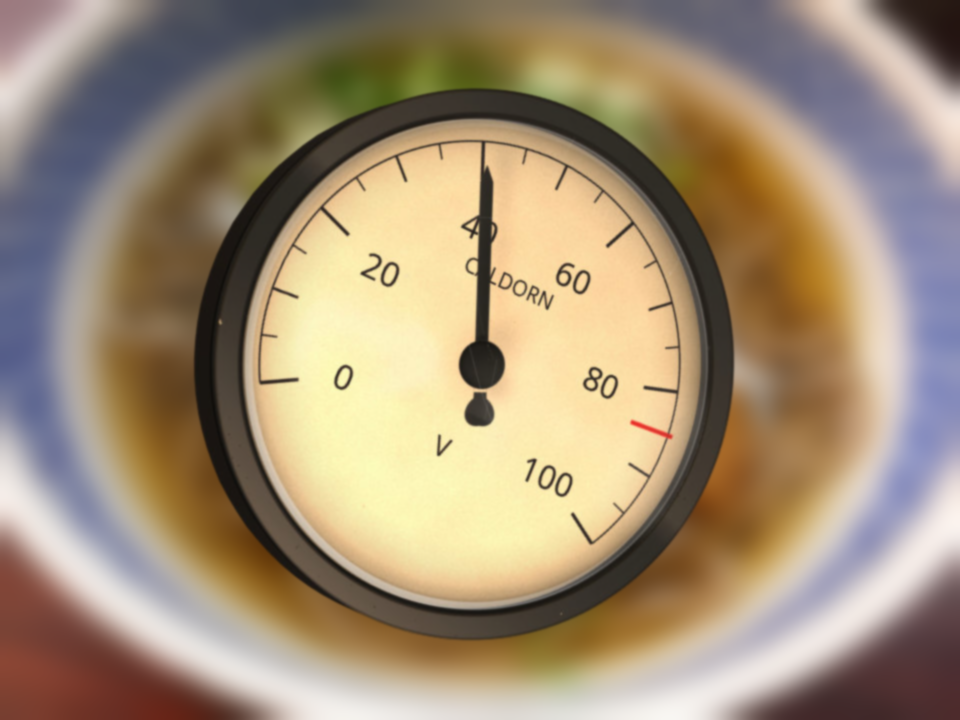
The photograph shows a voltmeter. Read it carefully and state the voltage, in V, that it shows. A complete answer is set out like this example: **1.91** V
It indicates **40** V
